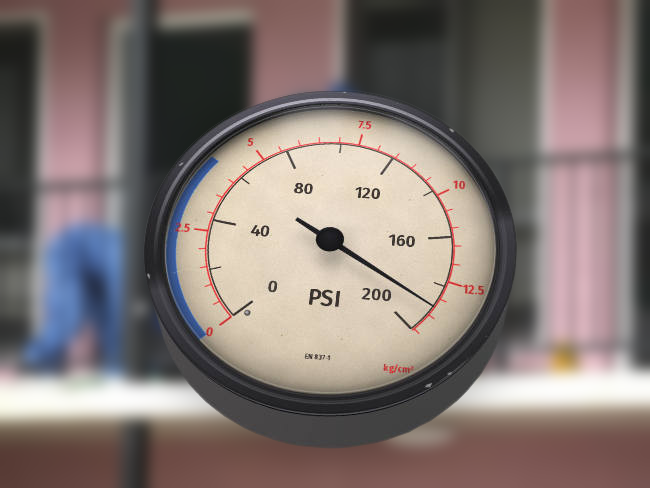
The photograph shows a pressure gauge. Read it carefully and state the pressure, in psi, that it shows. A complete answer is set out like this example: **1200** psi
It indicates **190** psi
